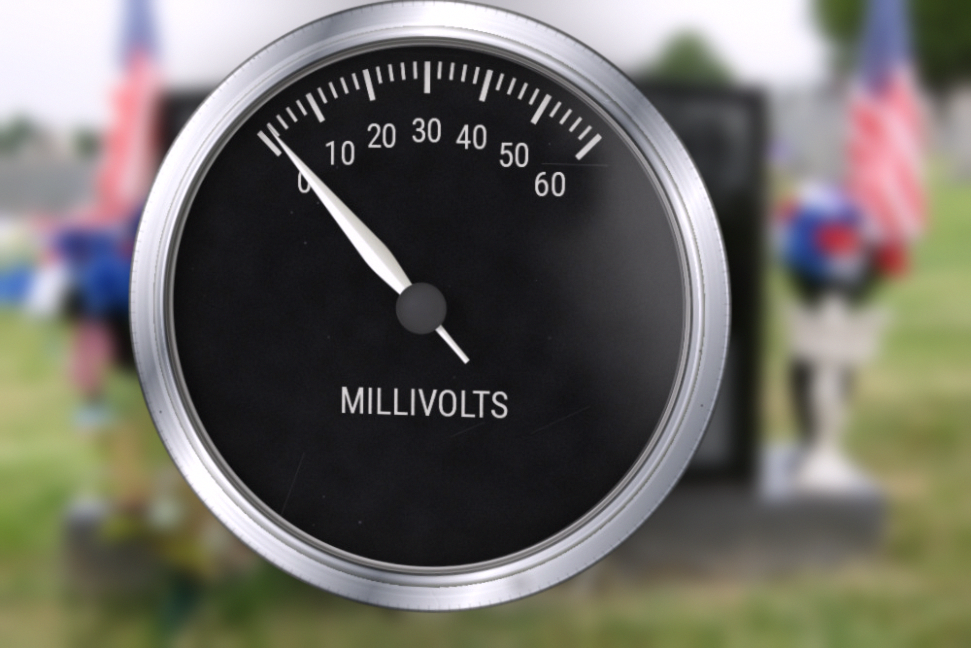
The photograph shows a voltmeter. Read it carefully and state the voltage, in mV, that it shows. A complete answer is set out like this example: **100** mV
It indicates **2** mV
